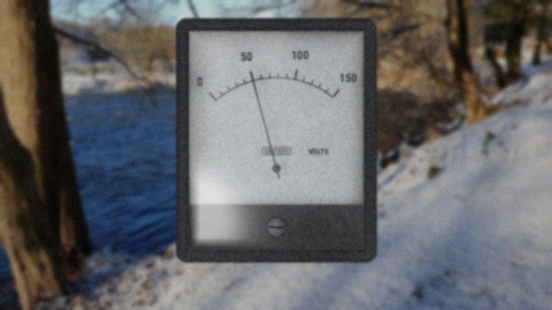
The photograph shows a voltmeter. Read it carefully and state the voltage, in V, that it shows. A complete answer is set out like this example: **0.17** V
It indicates **50** V
